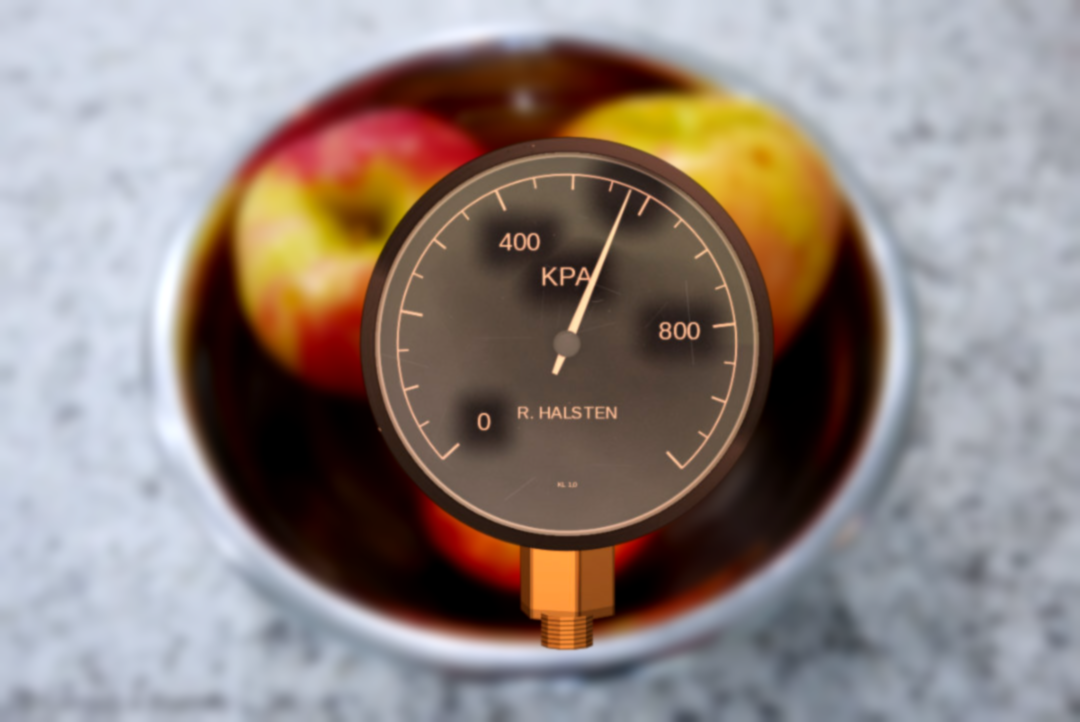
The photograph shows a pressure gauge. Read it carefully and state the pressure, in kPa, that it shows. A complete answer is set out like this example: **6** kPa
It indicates **575** kPa
